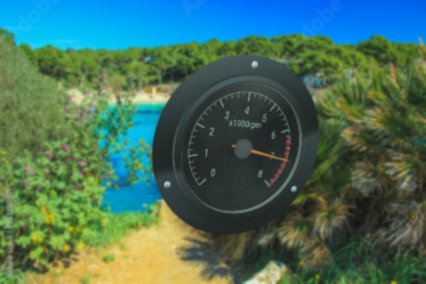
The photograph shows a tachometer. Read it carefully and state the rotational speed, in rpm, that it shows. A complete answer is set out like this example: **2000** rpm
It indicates **7000** rpm
